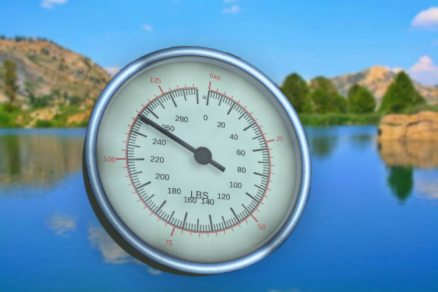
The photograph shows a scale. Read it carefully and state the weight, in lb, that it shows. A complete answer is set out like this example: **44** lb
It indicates **250** lb
